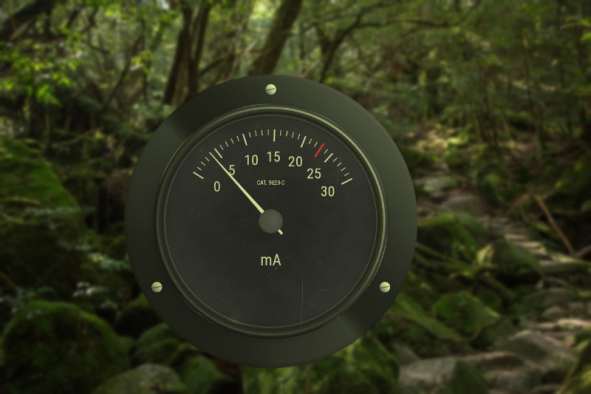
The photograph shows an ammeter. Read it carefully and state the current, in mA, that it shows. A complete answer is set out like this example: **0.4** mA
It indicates **4** mA
